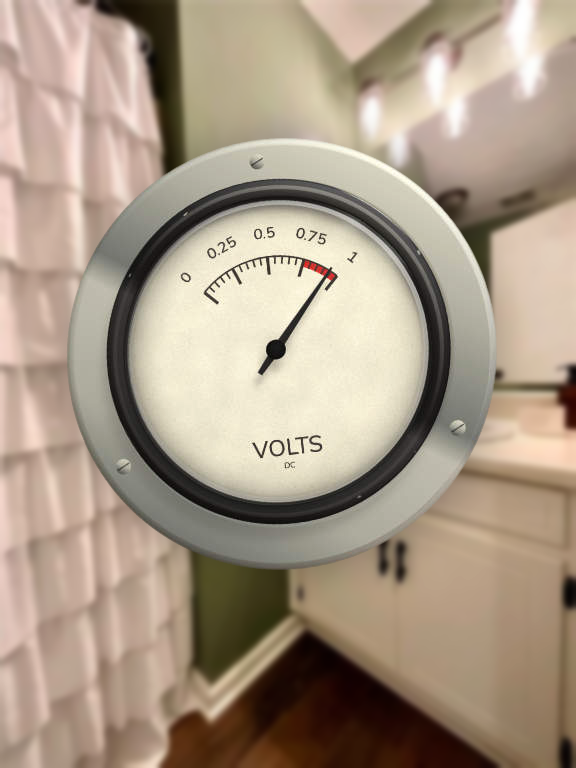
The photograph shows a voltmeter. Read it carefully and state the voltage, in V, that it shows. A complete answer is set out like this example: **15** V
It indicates **0.95** V
